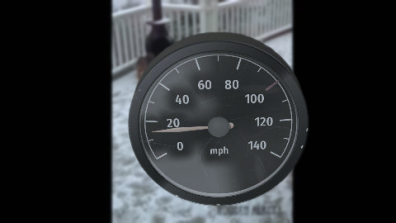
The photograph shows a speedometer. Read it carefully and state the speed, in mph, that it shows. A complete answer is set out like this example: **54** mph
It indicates **15** mph
